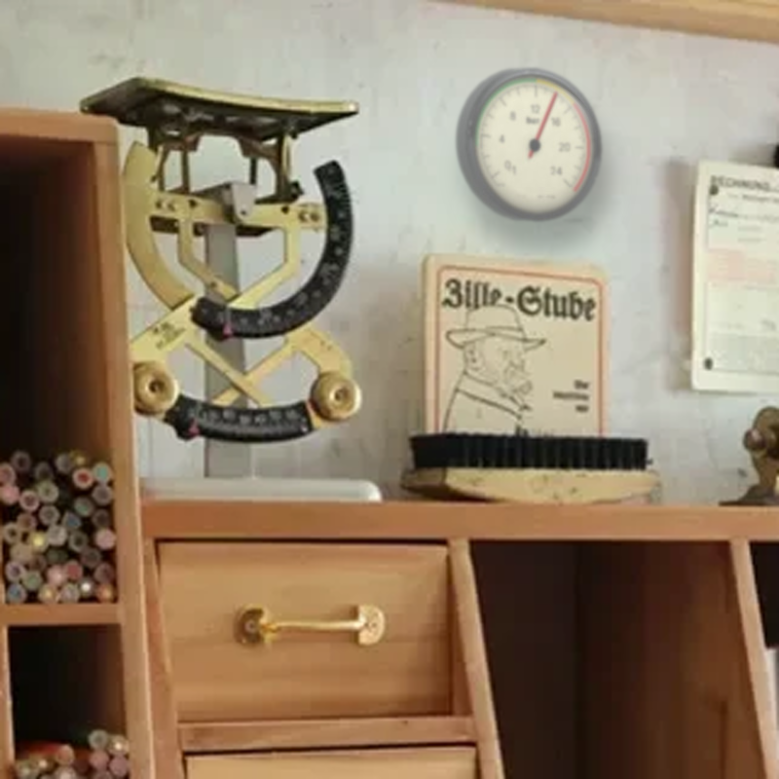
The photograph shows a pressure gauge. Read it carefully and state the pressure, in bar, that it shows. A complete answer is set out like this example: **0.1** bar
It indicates **14** bar
